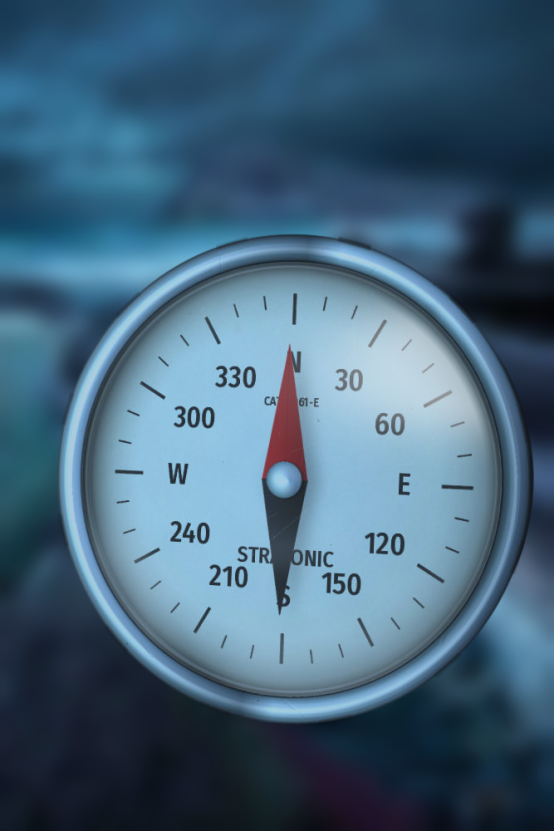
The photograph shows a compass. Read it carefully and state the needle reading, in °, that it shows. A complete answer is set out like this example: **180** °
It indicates **0** °
